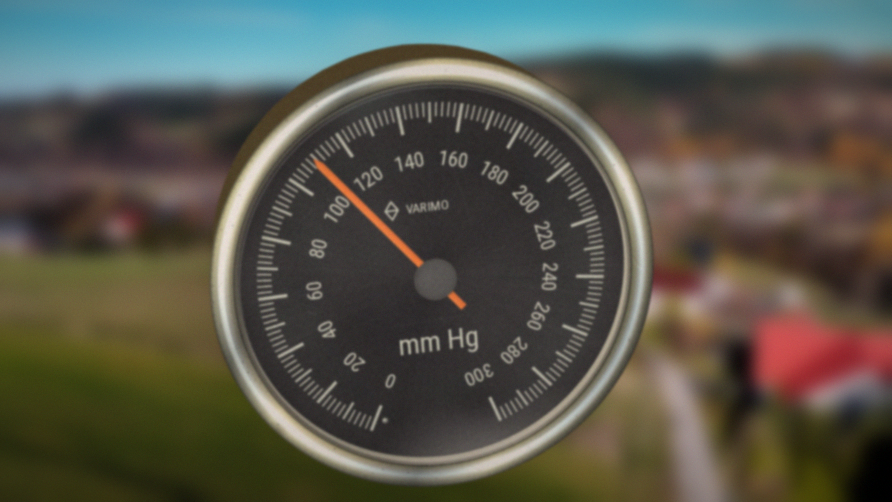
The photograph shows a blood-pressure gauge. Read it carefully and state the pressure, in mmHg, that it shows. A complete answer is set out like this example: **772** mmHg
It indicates **110** mmHg
